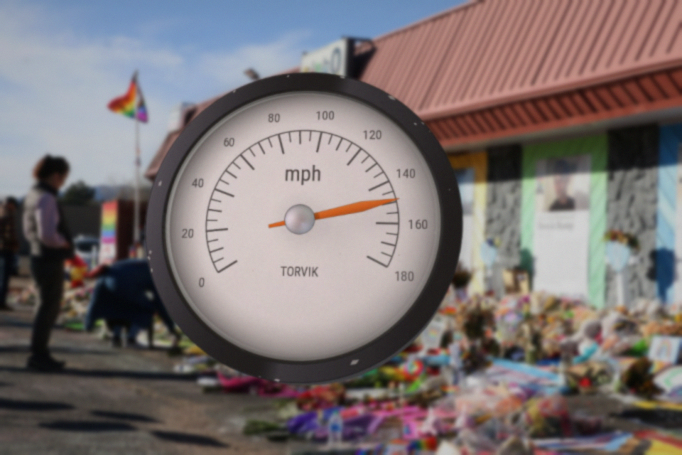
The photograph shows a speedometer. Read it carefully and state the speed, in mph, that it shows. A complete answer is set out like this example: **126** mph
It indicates **150** mph
